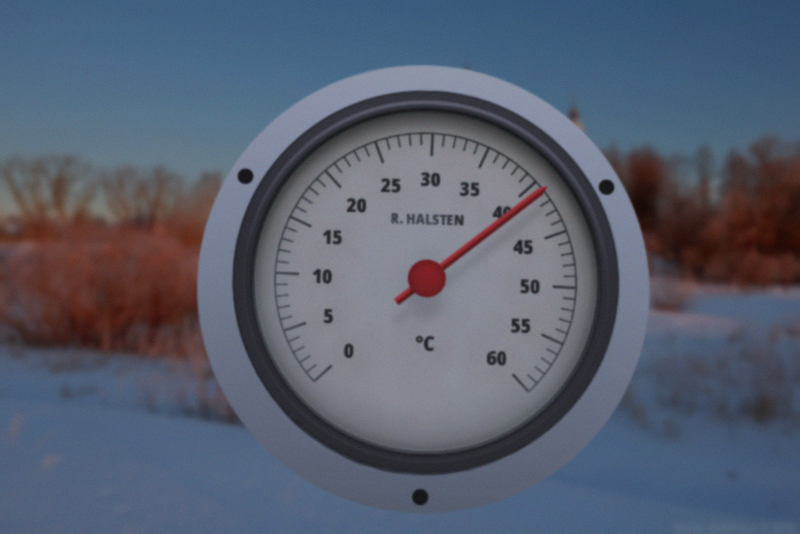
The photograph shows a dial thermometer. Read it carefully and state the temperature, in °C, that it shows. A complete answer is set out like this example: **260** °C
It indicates **41** °C
